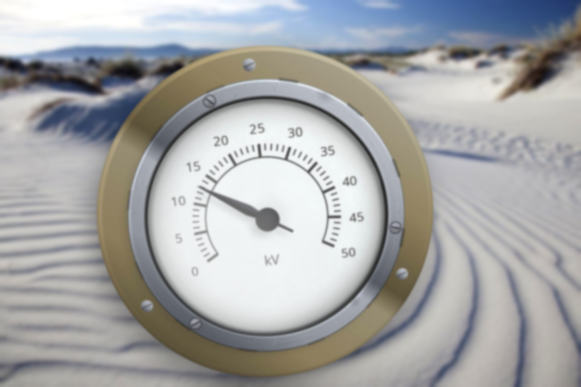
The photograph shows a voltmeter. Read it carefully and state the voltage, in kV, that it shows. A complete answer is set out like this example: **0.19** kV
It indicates **13** kV
